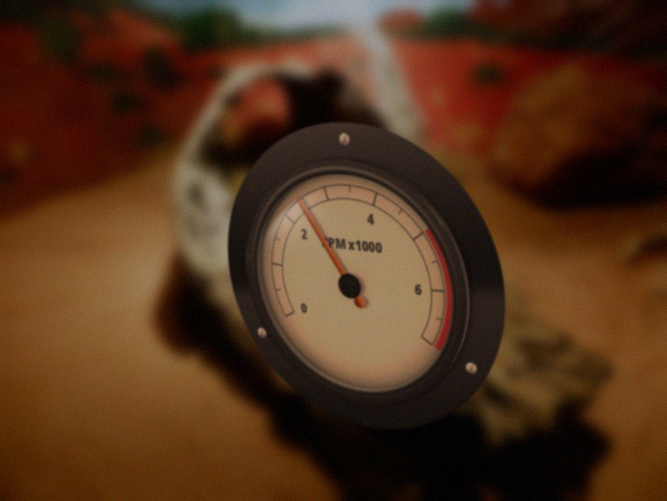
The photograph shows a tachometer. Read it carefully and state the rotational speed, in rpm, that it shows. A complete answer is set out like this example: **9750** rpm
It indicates **2500** rpm
